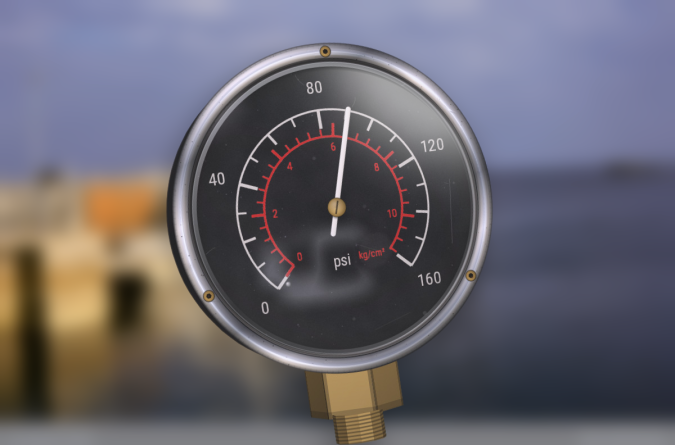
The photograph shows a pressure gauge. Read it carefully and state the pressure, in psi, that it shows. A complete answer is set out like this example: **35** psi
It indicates **90** psi
